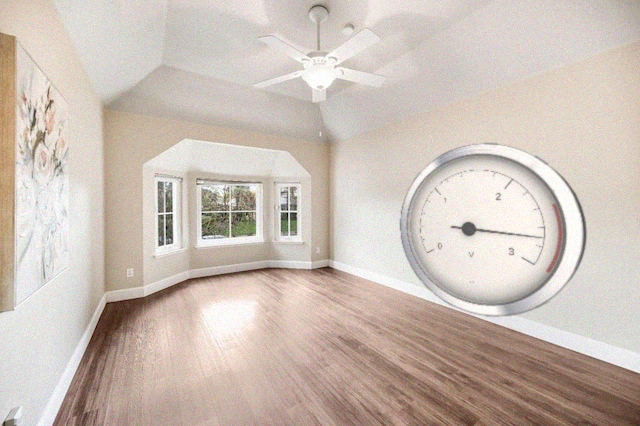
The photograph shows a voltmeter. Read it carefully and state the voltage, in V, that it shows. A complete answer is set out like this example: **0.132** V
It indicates **2.7** V
